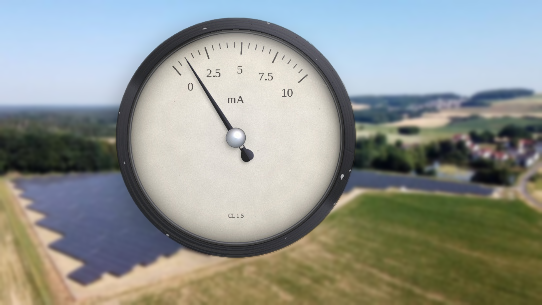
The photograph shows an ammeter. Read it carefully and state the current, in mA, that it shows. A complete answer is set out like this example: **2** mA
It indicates **1** mA
